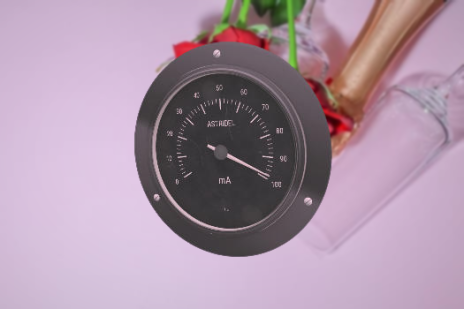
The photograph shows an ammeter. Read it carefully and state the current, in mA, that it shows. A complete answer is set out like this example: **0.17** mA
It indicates **98** mA
